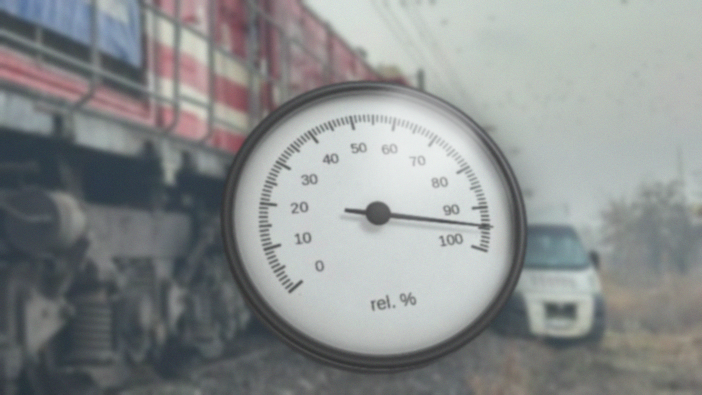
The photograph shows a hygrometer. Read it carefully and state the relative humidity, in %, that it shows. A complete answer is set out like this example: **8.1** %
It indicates **95** %
